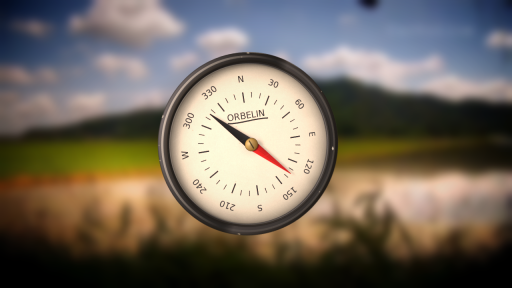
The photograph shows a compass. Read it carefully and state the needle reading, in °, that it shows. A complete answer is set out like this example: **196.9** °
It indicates **135** °
